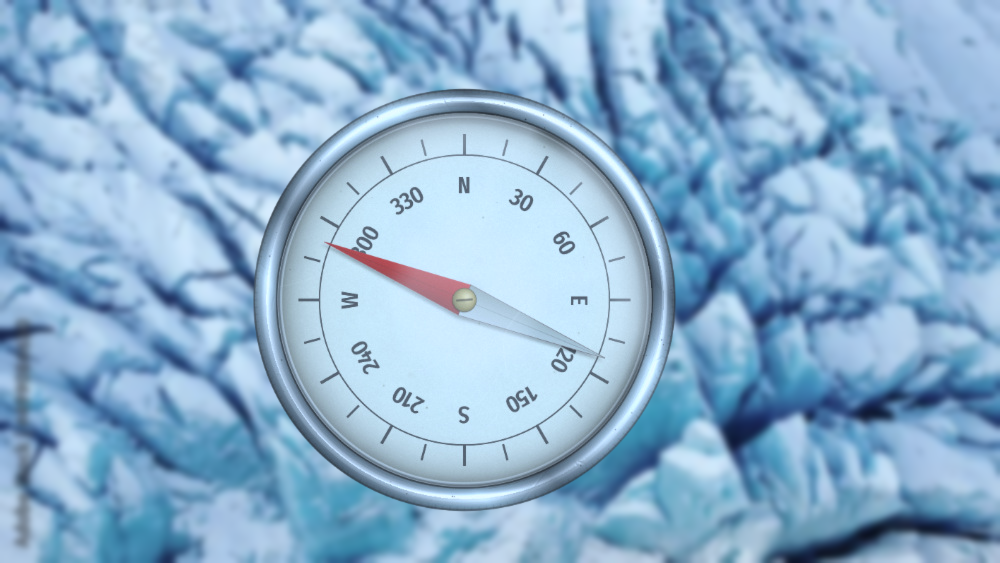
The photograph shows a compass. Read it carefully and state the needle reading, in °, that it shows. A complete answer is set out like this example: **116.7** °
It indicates **292.5** °
